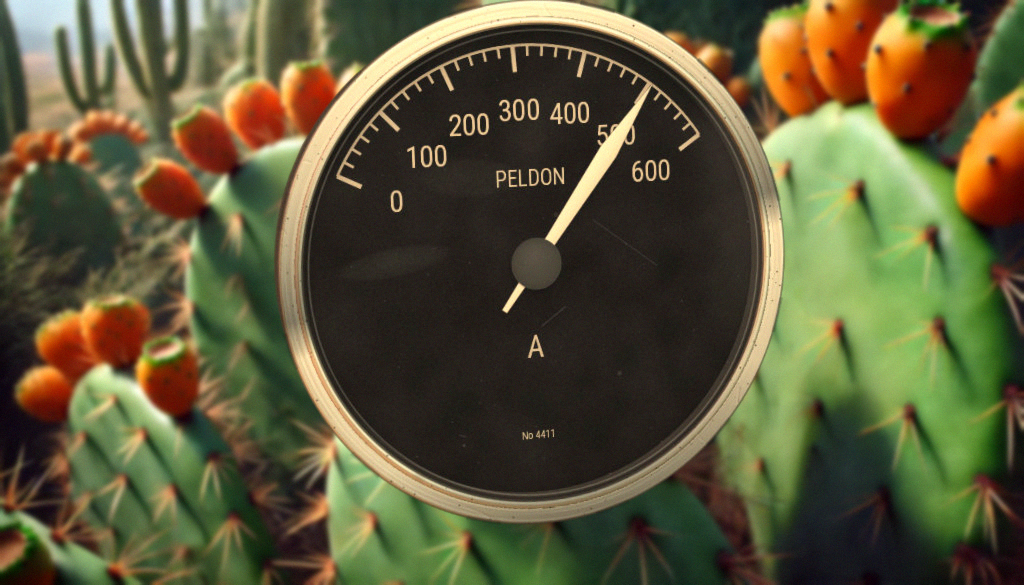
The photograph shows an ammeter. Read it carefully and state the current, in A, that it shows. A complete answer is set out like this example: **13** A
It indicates **500** A
